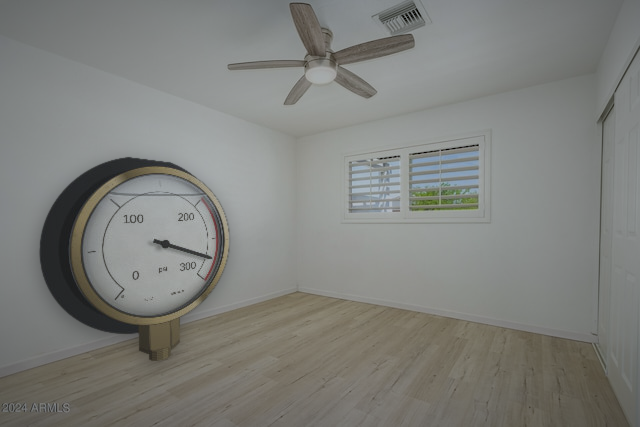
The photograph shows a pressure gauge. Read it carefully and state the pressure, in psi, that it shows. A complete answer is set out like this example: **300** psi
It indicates **275** psi
